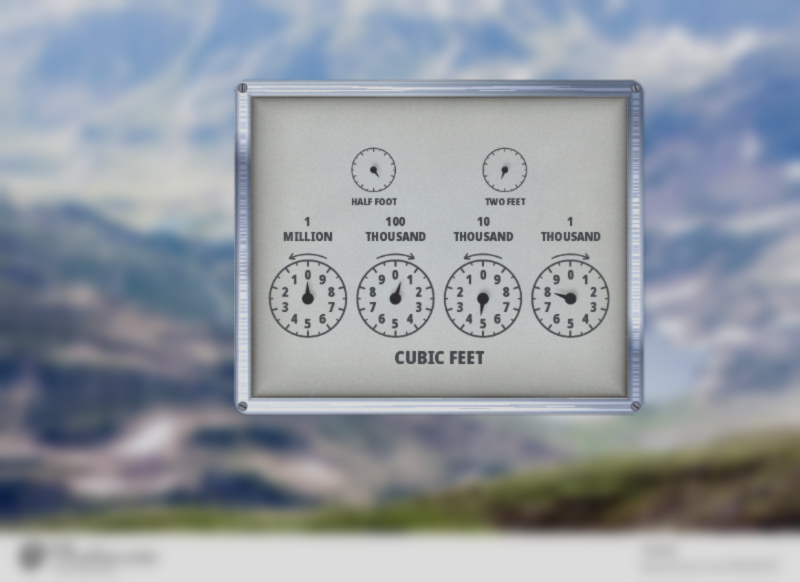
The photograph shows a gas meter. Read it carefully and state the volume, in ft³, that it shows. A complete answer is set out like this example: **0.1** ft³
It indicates **4800** ft³
